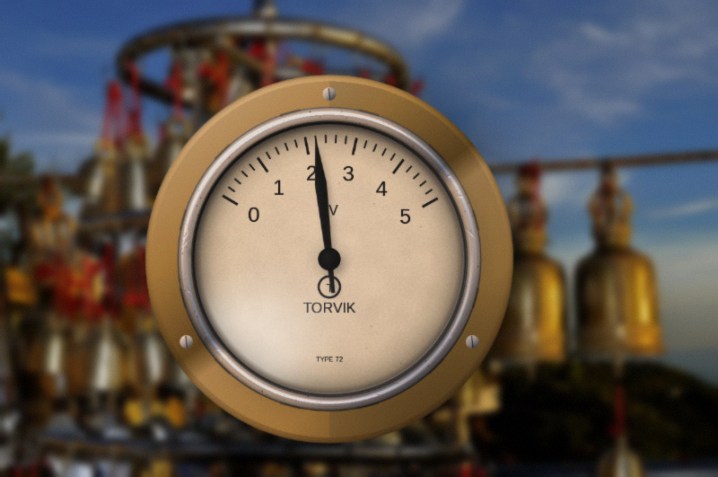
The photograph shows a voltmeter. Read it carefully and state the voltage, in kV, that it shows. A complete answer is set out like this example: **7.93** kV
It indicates **2.2** kV
